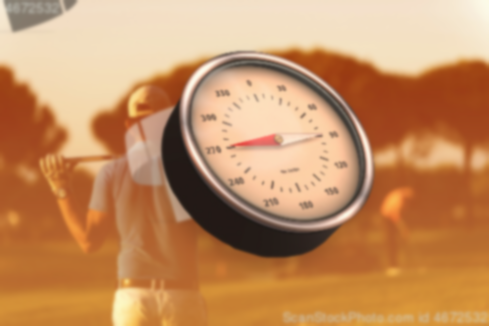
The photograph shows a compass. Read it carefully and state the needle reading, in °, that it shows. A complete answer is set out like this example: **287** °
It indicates **270** °
